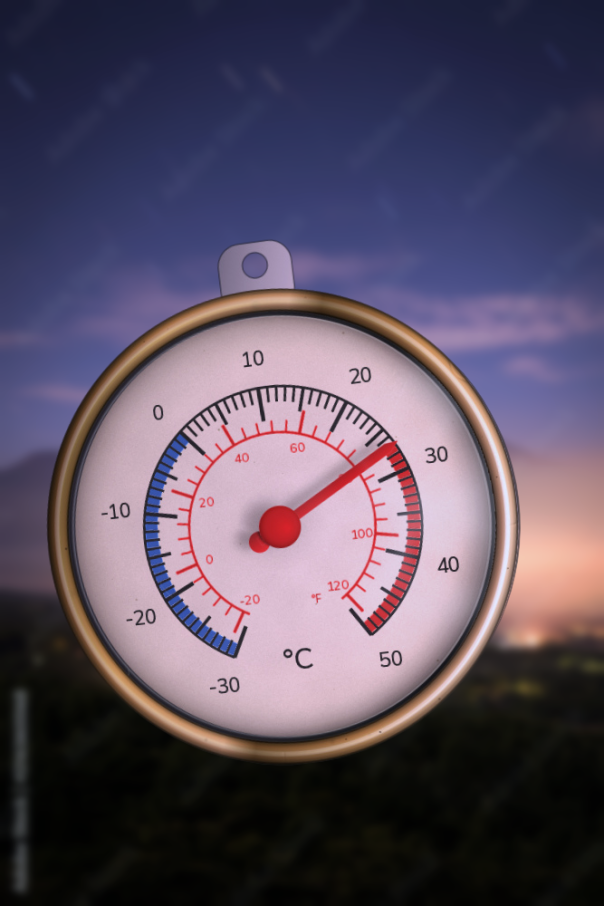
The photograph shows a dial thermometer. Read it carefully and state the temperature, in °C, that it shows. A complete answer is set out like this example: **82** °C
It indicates **27** °C
